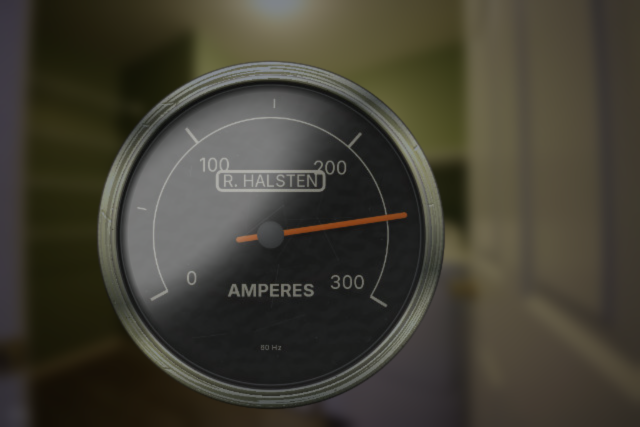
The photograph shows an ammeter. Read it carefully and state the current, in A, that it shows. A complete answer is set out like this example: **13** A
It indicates **250** A
